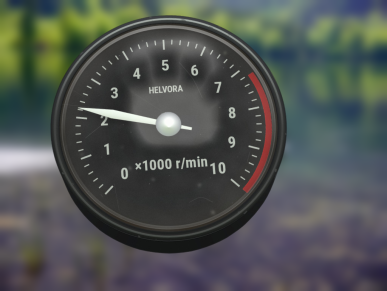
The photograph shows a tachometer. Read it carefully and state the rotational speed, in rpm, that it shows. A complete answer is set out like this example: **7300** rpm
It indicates **2200** rpm
